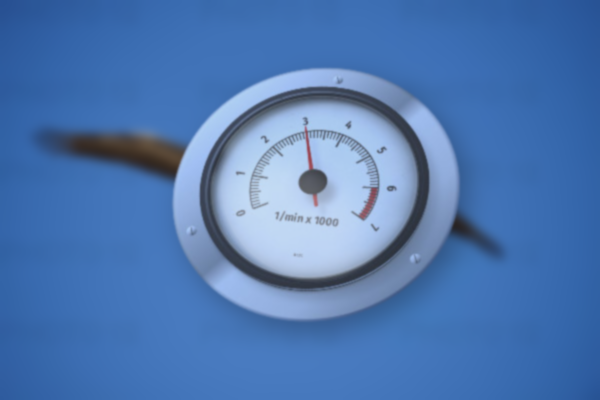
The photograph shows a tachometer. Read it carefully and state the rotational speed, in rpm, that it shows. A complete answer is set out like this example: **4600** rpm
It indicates **3000** rpm
